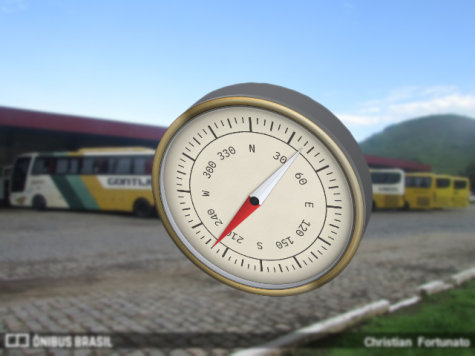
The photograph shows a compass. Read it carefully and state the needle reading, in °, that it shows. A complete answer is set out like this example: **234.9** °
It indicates **220** °
